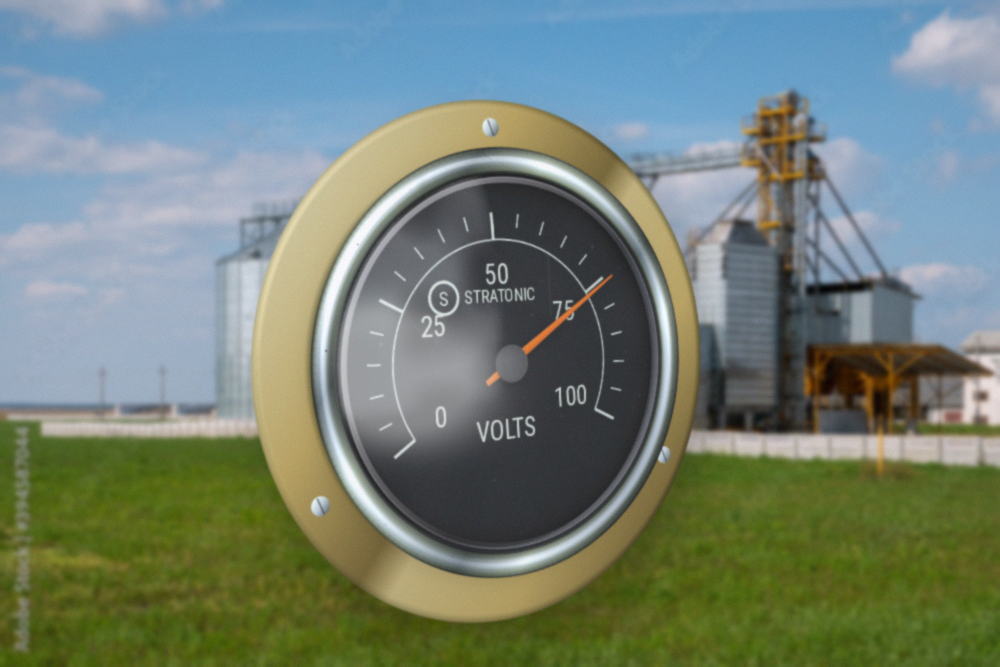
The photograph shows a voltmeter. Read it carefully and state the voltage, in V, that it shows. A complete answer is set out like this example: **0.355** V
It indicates **75** V
